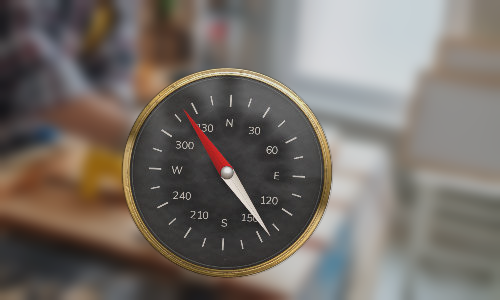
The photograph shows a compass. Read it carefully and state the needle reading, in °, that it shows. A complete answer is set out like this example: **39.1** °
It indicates **322.5** °
